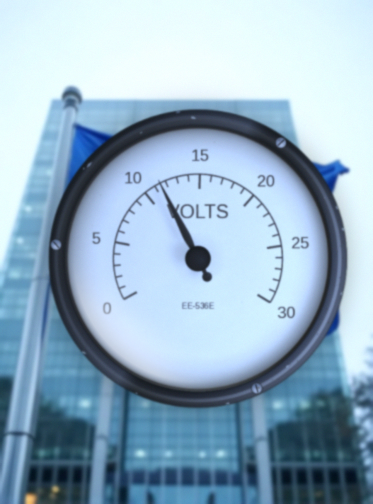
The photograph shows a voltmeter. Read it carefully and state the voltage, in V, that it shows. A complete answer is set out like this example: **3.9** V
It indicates **11.5** V
